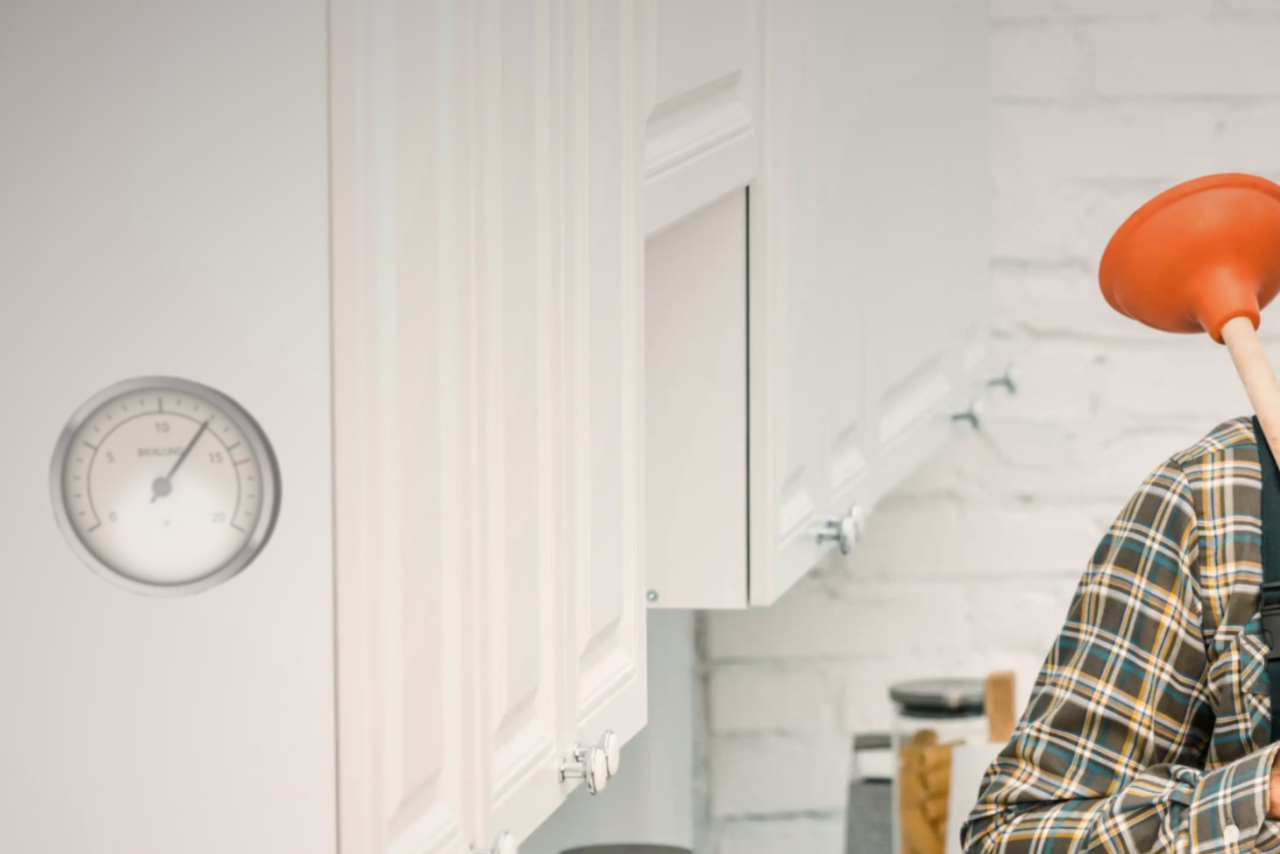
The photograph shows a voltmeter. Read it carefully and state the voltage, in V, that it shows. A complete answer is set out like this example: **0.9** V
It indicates **13** V
